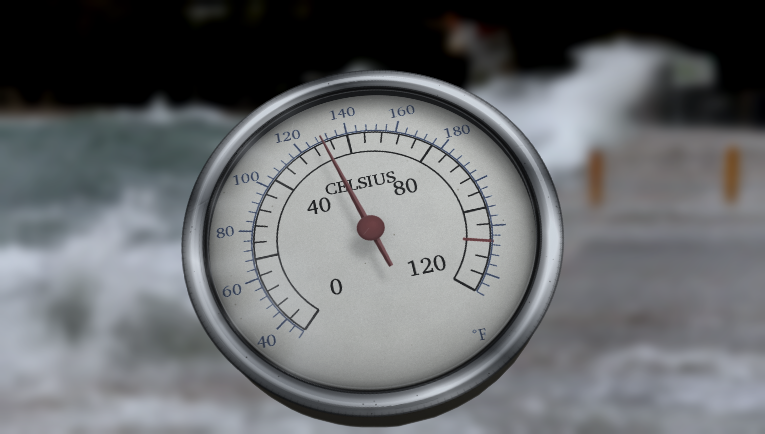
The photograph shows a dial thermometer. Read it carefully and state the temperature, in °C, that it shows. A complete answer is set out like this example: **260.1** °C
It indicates **54** °C
